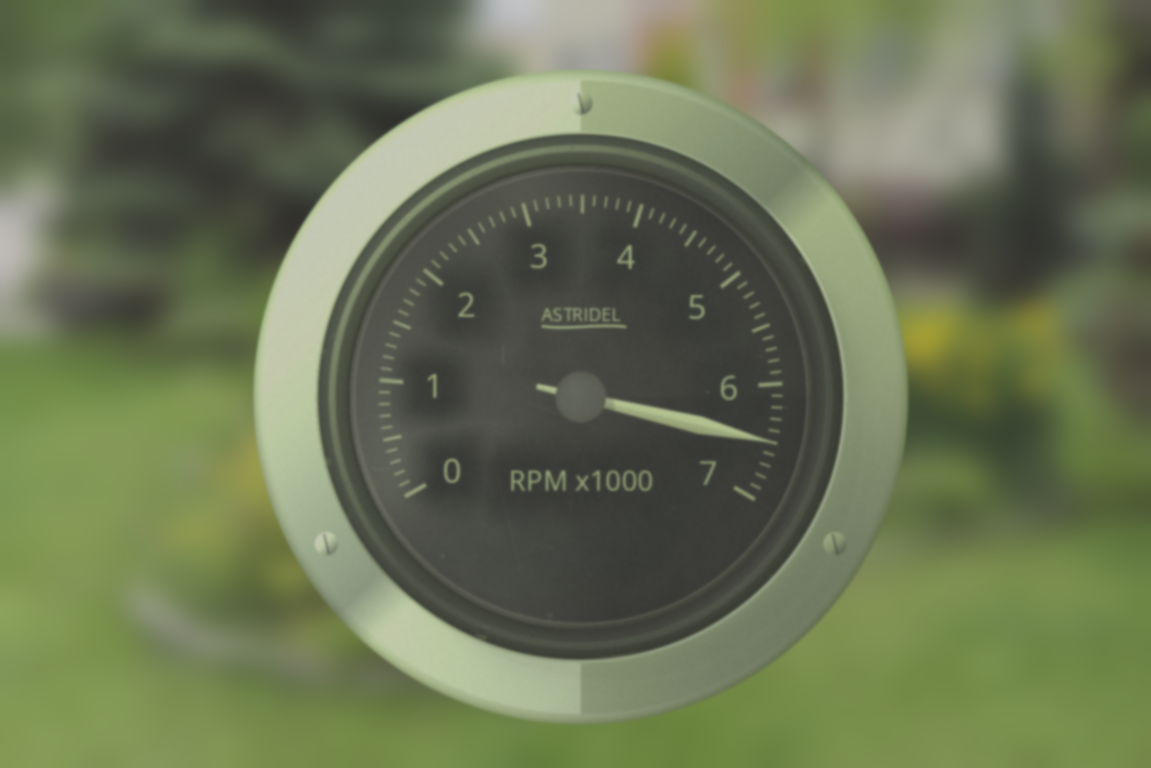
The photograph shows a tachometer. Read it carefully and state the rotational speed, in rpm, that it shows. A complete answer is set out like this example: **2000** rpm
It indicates **6500** rpm
